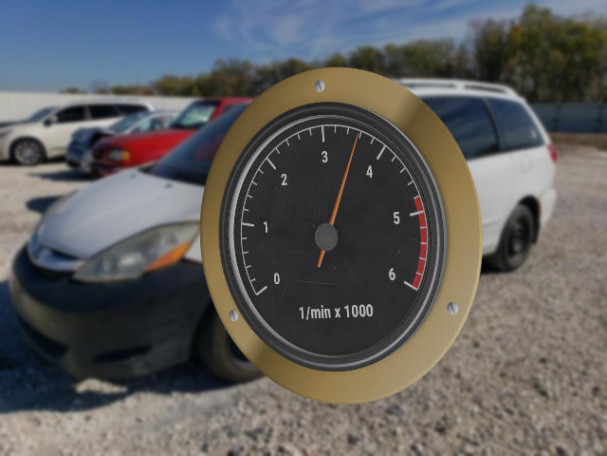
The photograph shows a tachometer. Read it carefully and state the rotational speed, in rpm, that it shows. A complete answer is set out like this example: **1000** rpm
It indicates **3600** rpm
